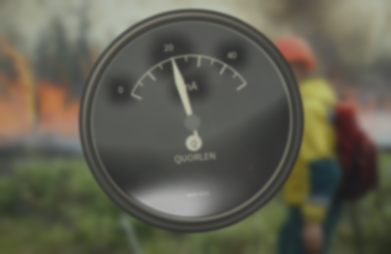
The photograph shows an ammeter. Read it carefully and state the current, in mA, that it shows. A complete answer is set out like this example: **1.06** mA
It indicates **20** mA
